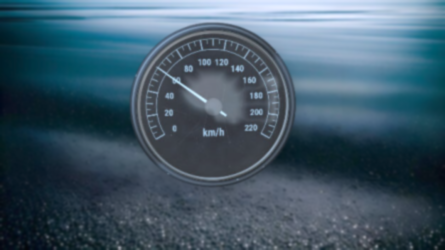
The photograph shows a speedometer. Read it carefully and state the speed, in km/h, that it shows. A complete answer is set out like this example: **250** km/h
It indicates **60** km/h
